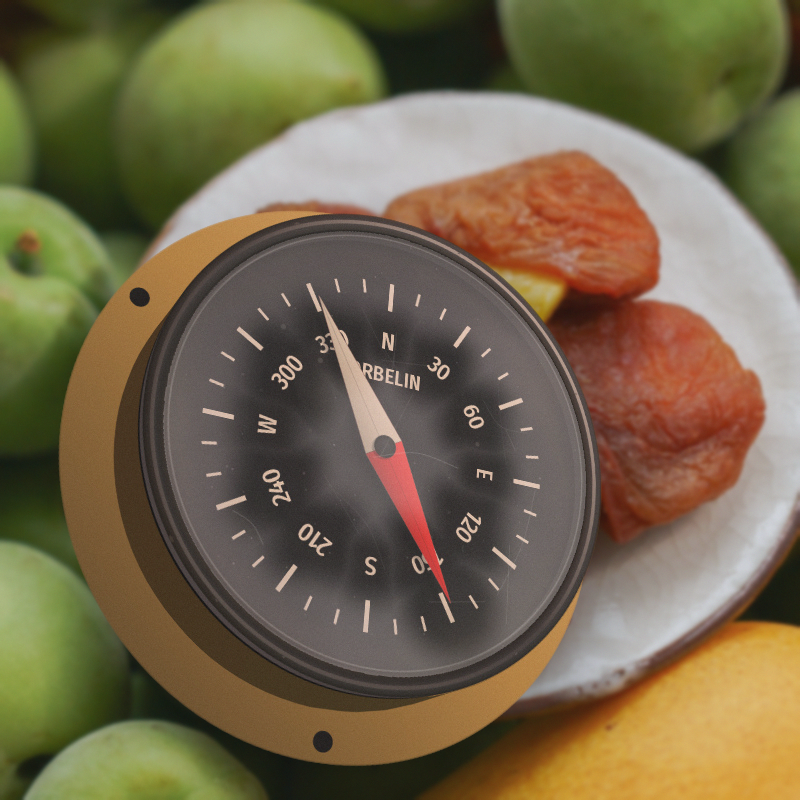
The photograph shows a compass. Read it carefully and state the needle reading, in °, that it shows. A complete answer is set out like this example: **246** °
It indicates **150** °
